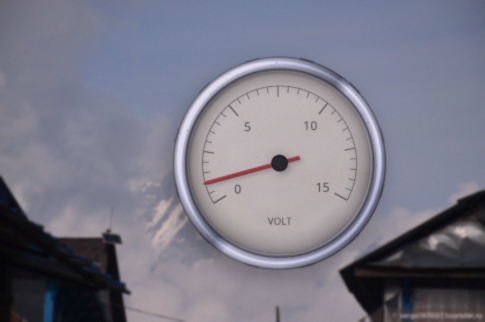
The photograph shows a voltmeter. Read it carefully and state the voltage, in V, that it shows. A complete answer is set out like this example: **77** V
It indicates **1** V
